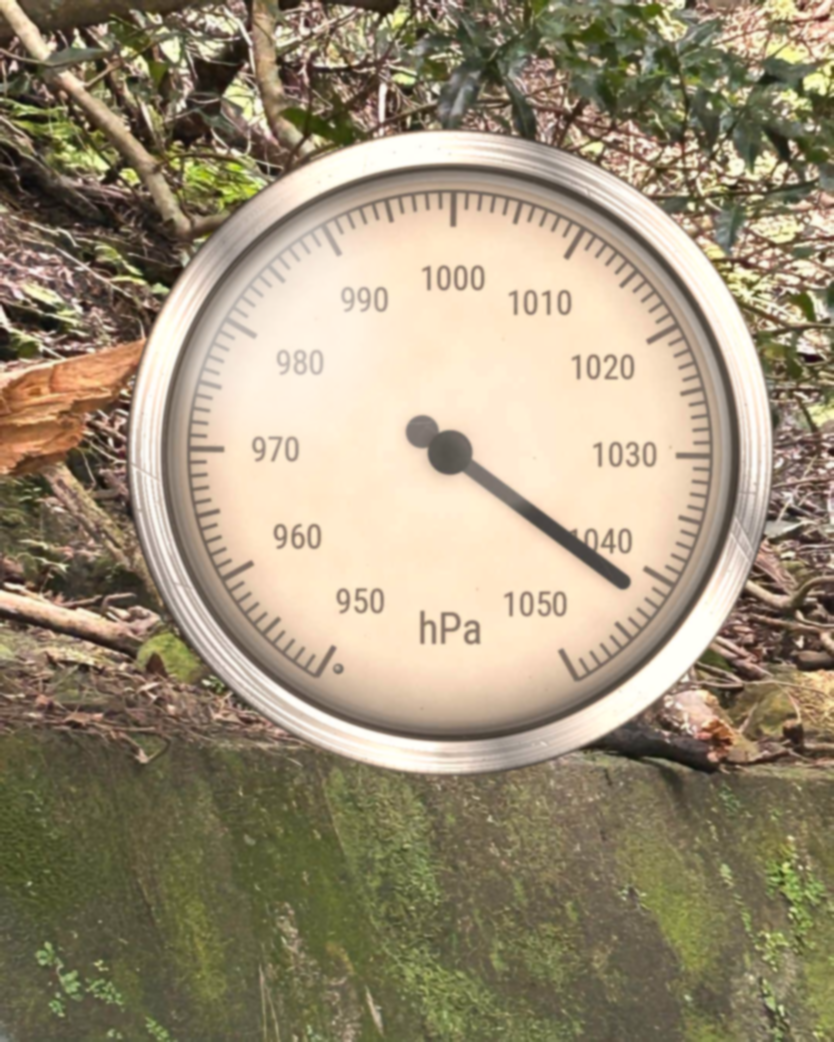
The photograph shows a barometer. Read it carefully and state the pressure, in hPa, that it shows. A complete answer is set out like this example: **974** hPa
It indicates **1042** hPa
